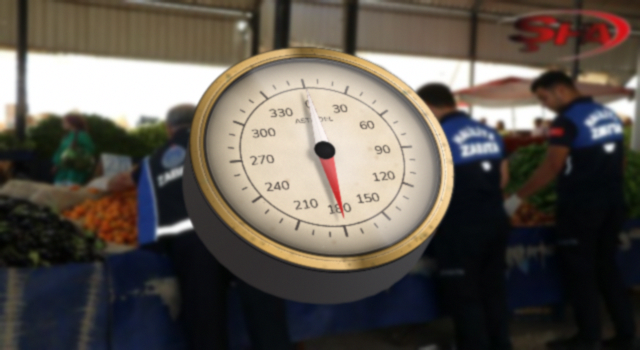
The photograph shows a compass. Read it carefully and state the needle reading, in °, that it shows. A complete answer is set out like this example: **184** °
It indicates **180** °
